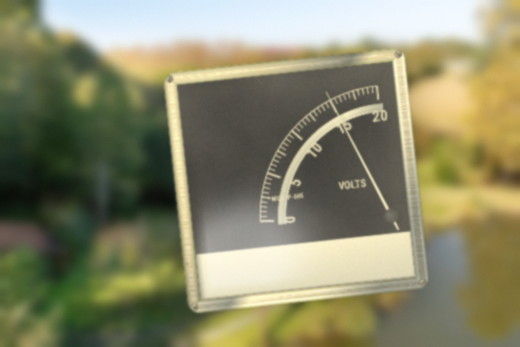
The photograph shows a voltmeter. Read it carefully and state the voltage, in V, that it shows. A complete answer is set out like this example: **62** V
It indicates **15** V
